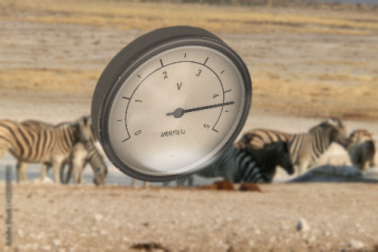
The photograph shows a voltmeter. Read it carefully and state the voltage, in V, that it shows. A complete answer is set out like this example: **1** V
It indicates **4.25** V
